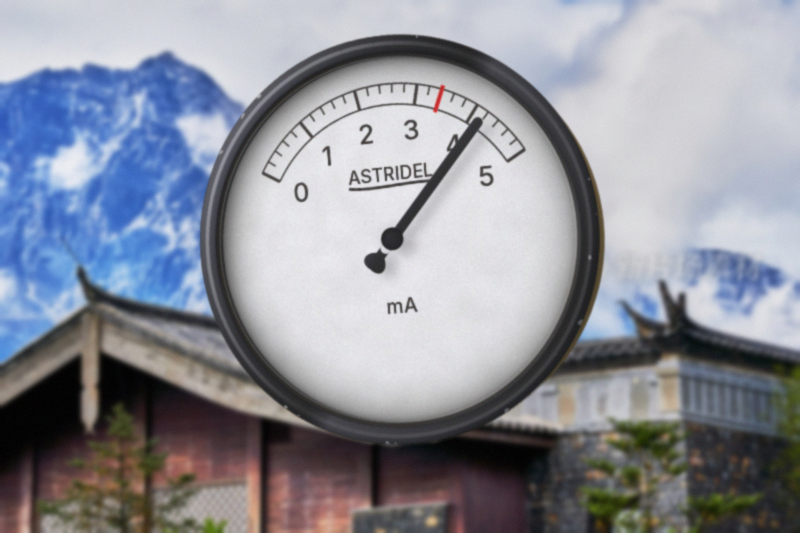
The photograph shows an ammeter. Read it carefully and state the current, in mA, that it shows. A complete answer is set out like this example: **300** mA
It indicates **4.2** mA
